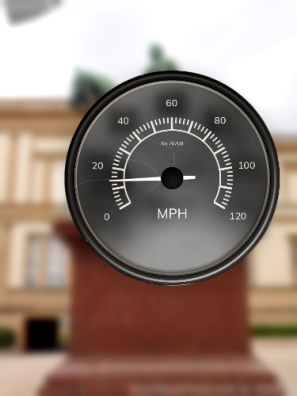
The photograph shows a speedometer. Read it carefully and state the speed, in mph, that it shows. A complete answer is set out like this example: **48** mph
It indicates **14** mph
